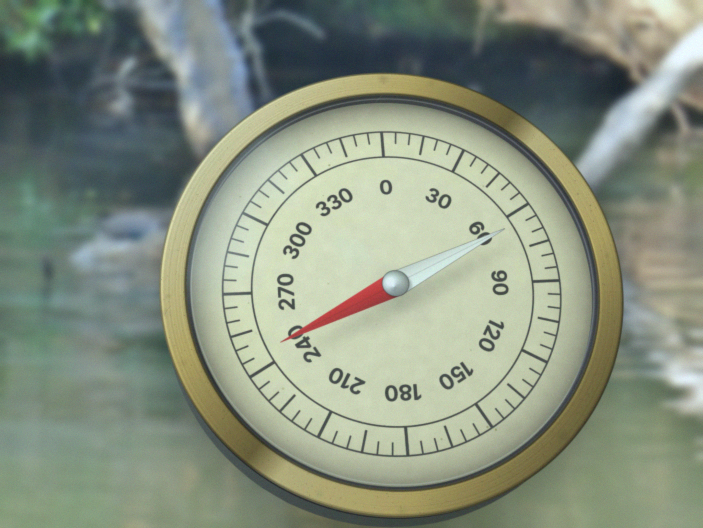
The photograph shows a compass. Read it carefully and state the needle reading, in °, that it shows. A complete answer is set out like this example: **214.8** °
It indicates **245** °
